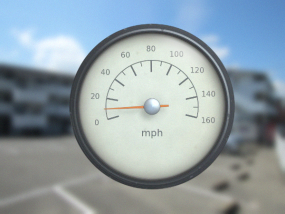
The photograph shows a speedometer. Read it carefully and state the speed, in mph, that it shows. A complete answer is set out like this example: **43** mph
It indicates **10** mph
